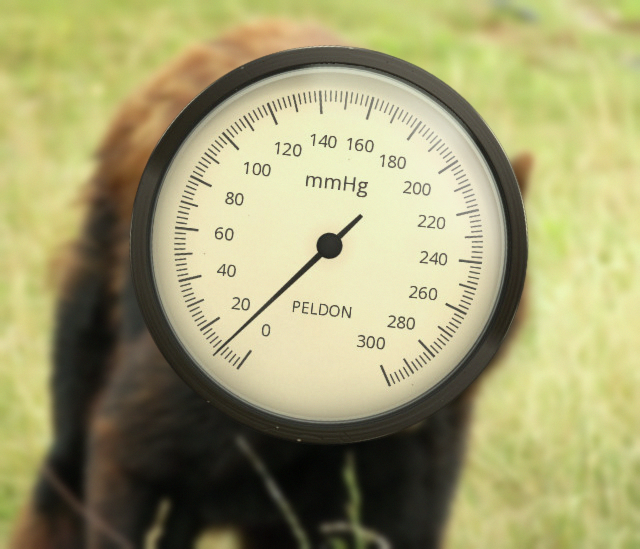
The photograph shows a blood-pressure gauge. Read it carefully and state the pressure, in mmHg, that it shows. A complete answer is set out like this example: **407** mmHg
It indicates **10** mmHg
